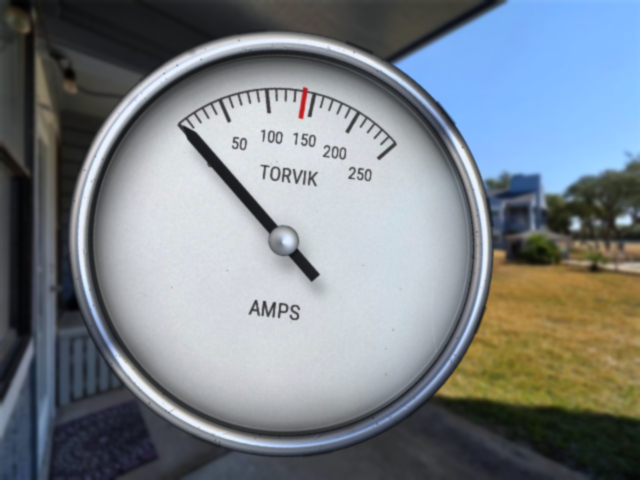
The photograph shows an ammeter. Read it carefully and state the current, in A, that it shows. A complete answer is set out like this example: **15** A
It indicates **0** A
